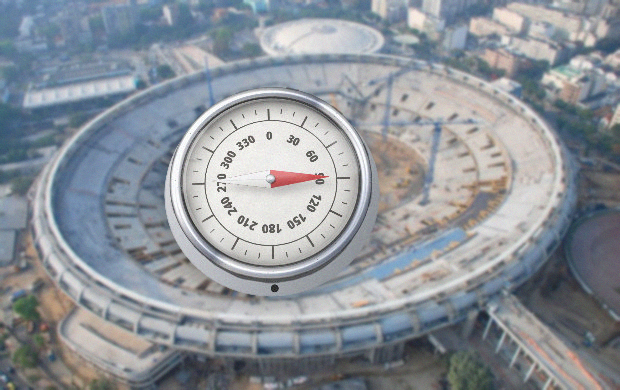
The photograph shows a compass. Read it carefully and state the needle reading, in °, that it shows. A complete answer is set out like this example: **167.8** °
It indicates **90** °
